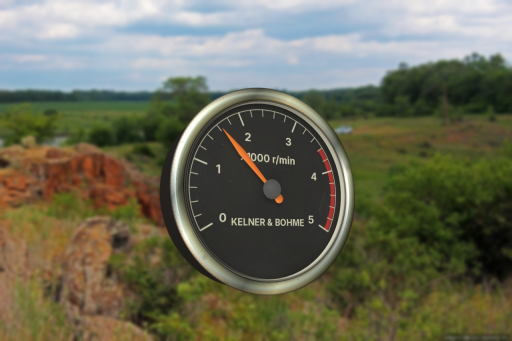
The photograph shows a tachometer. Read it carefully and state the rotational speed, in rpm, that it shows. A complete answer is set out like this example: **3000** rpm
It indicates **1600** rpm
